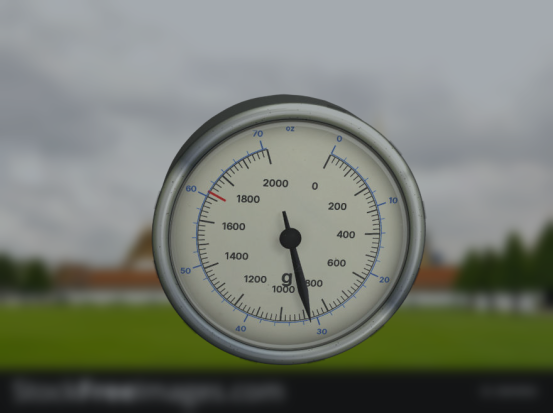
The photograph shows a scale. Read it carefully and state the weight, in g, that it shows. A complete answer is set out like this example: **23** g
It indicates **880** g
